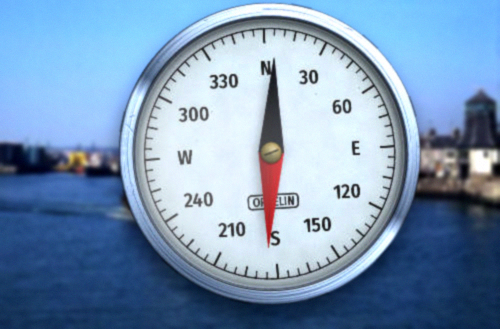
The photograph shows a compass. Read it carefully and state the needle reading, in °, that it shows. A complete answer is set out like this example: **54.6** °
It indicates **185** °
